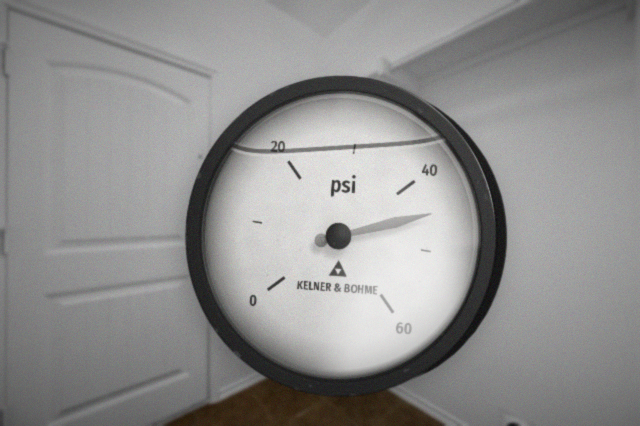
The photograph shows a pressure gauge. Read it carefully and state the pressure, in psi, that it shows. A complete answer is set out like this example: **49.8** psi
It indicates **45** psi
